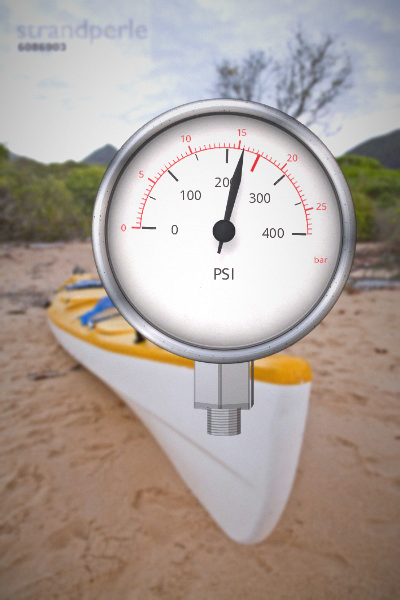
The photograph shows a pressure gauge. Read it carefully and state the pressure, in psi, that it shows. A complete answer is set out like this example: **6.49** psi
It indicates **225** psi
